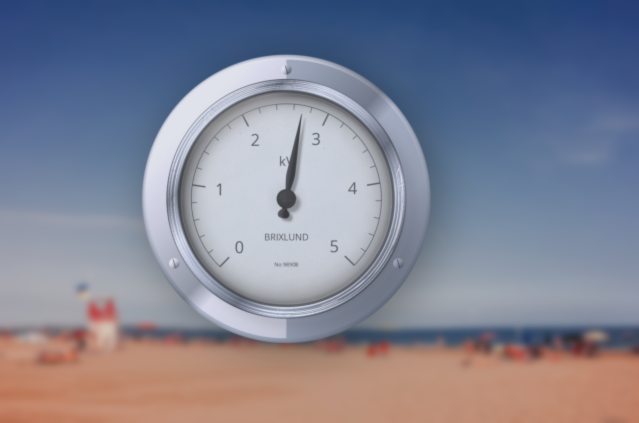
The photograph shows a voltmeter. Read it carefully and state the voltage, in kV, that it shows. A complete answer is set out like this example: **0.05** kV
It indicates **2.7** kV
